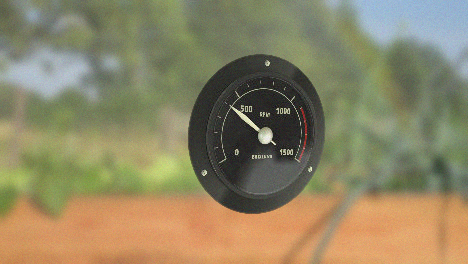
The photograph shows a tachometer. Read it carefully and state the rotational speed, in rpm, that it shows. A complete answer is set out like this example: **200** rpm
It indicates **400** rpm
